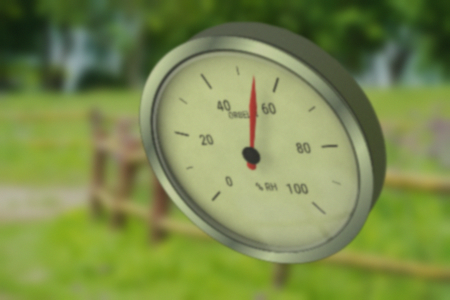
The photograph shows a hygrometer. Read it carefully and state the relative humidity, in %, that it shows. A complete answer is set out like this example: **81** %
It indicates **55** %
